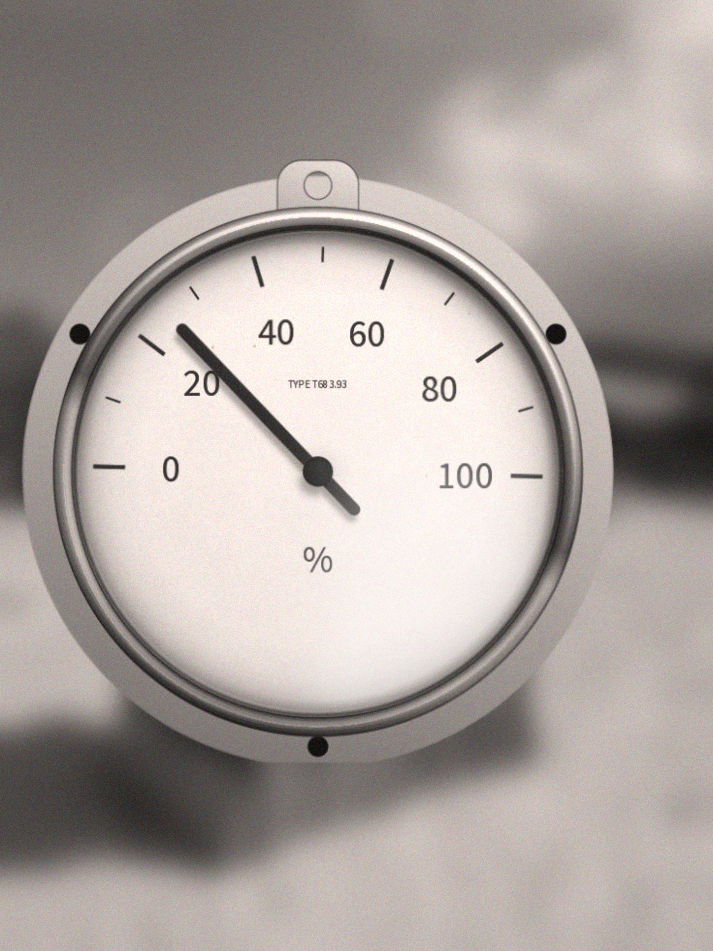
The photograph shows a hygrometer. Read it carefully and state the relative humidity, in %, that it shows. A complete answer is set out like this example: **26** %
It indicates **25** %
